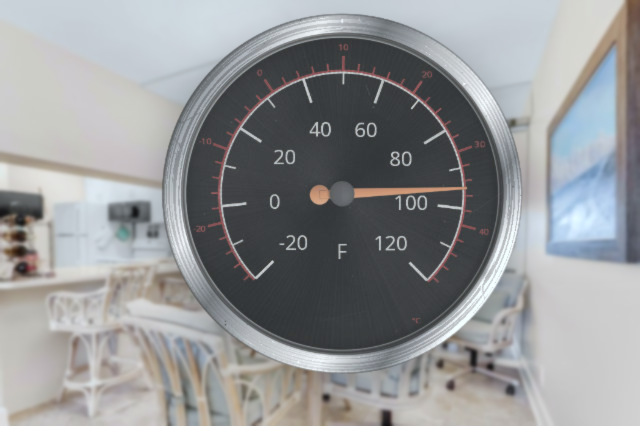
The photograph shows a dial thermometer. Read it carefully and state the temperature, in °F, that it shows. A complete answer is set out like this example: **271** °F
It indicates **95** °F
